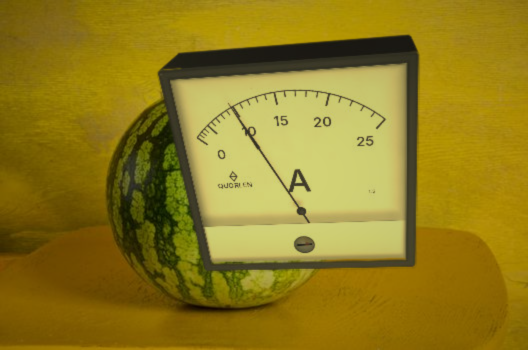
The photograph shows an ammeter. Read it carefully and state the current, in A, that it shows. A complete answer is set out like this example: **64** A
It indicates **10** A
